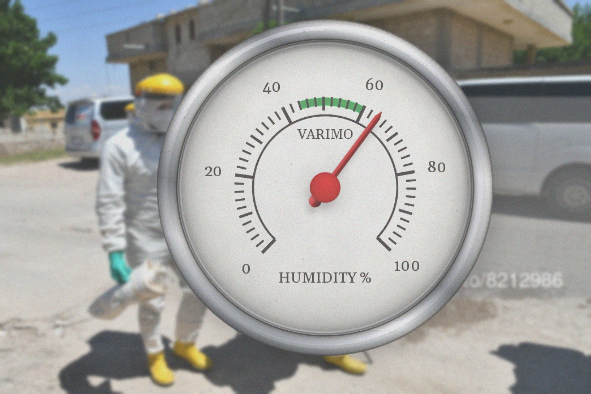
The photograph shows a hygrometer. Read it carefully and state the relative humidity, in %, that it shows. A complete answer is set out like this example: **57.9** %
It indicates **64** %
